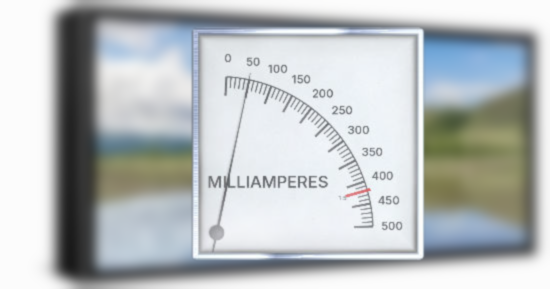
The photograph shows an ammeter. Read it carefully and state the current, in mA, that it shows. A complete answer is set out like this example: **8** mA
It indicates **50** mA
